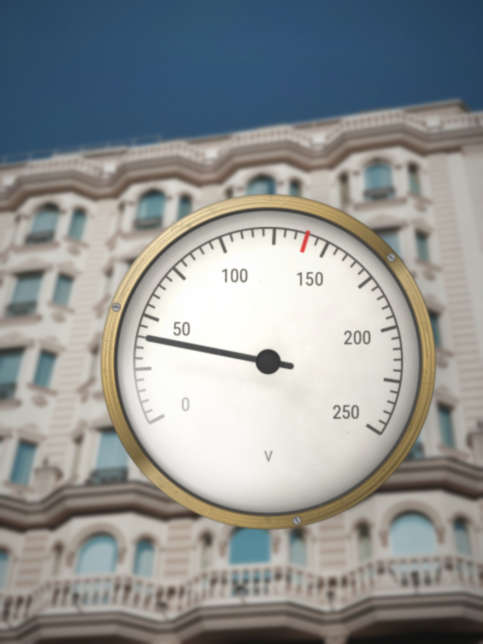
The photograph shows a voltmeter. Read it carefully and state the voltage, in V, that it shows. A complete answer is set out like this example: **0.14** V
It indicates **40** V
